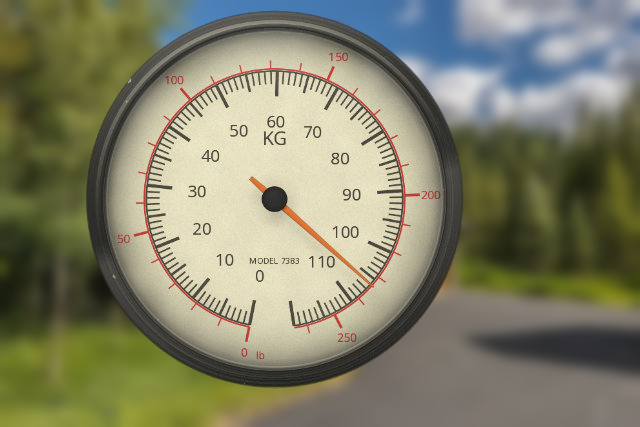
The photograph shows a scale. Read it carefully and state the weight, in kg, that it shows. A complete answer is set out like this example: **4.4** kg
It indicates **106** kg
